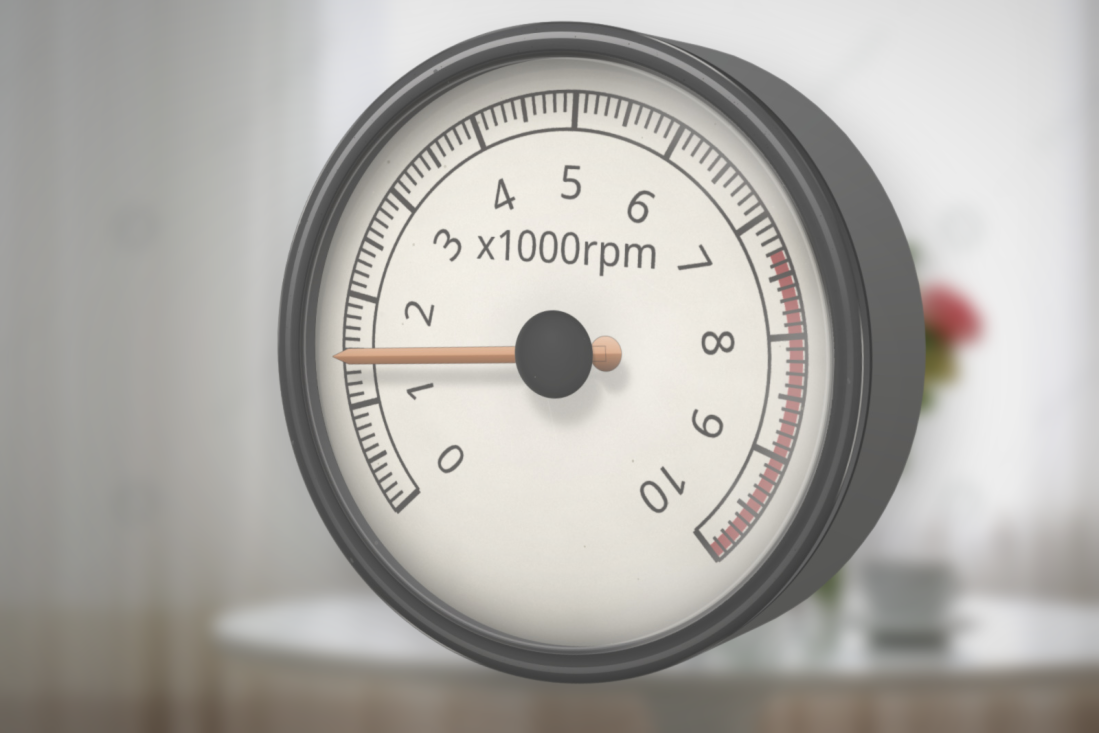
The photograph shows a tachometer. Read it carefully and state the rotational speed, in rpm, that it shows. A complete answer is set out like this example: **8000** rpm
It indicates **1450** rpm
